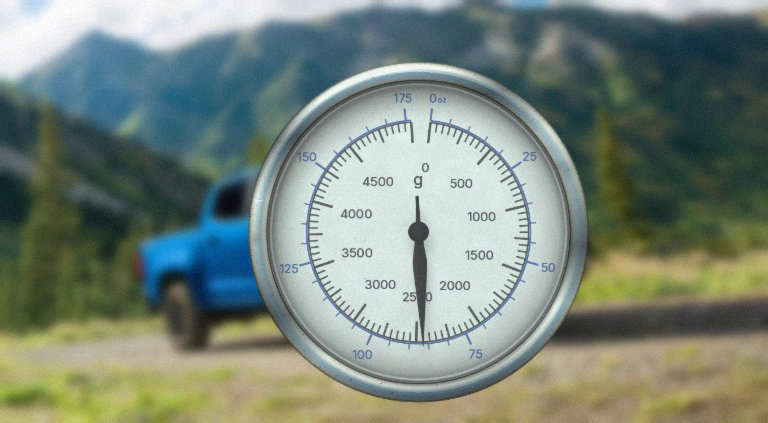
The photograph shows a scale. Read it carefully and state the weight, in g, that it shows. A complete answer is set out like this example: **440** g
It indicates **2450** g
